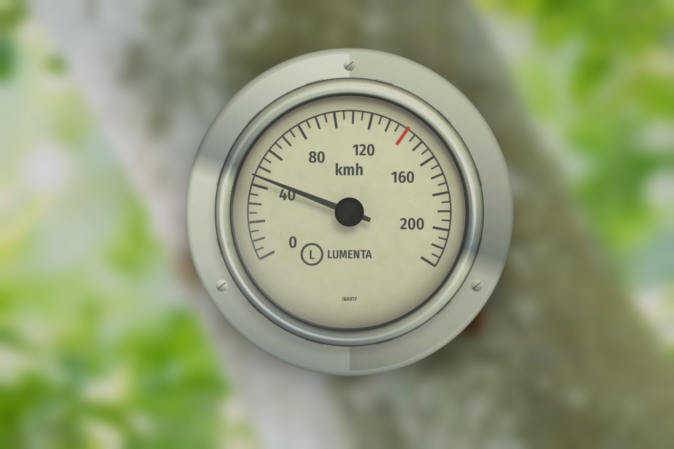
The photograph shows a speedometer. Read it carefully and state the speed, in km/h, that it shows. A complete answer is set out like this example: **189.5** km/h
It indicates **45** km/h
